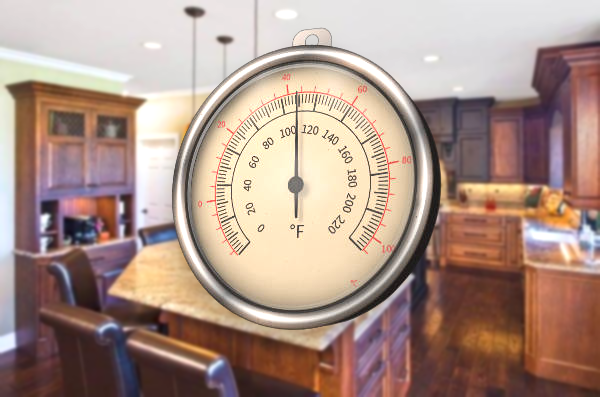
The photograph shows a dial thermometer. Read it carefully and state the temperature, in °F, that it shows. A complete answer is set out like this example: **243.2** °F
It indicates **110** °F
